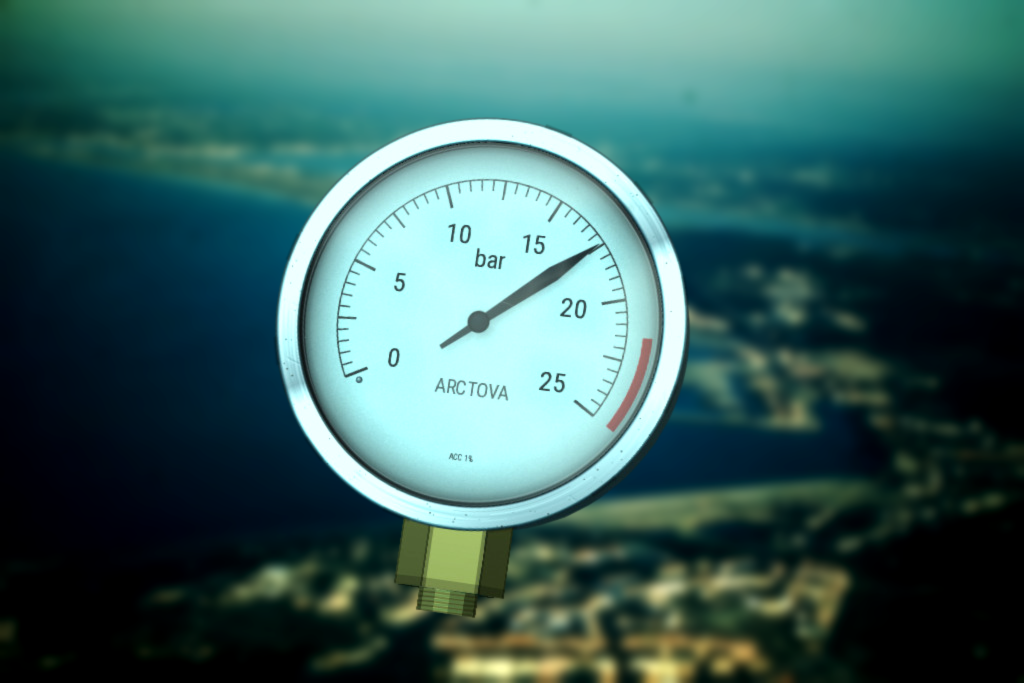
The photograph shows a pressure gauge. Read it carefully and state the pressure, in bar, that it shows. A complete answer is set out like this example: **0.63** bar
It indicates **17.5** bar
